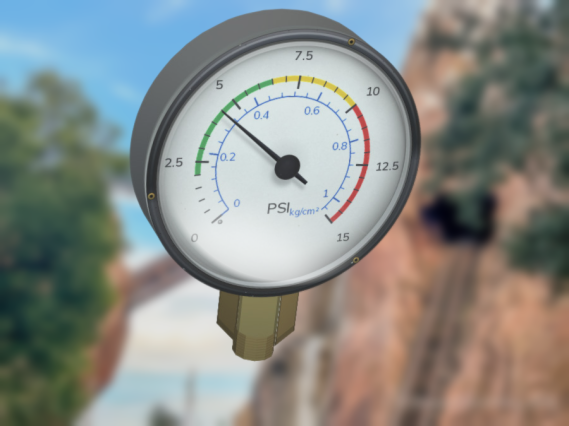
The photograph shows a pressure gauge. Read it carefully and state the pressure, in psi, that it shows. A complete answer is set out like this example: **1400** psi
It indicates **4.5** psi
